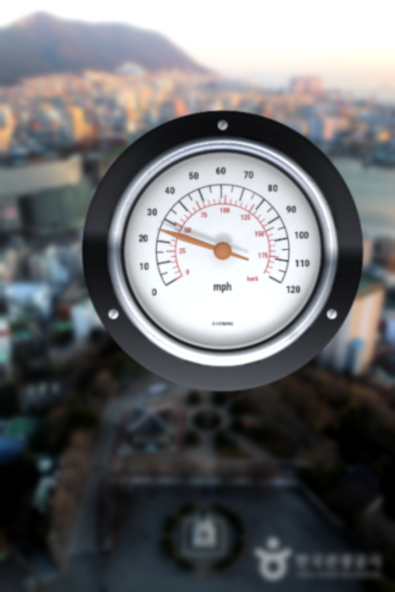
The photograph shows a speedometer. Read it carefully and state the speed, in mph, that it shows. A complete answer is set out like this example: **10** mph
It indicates **25** mph
